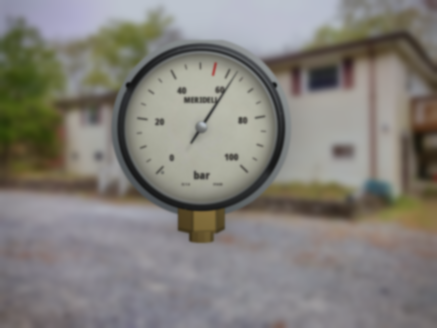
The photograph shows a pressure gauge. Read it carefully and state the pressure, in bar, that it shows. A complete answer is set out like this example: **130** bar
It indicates **62.5** bar
